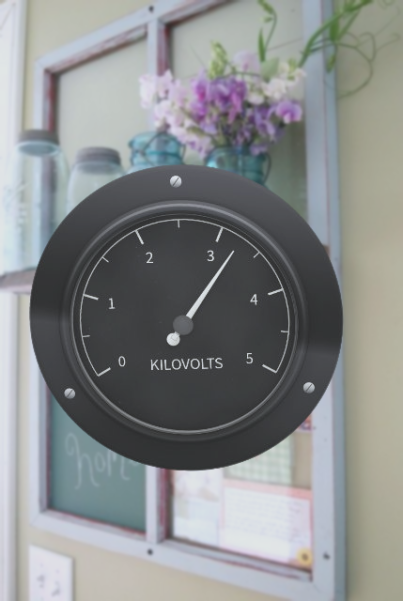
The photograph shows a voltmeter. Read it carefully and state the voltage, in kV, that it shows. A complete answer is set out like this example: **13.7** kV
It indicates **3.25** kV
